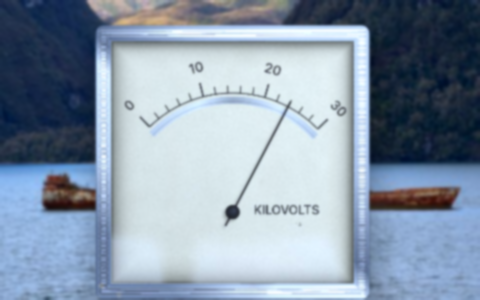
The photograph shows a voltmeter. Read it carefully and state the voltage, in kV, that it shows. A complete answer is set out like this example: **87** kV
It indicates **24** kV
